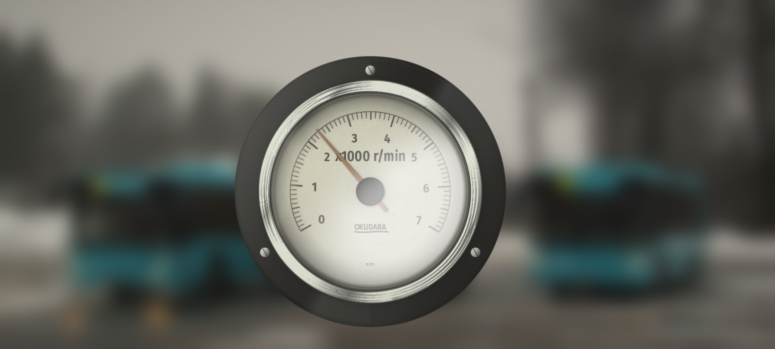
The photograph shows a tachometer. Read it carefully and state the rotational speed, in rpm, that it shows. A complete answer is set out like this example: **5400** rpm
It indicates **2300** rpm
